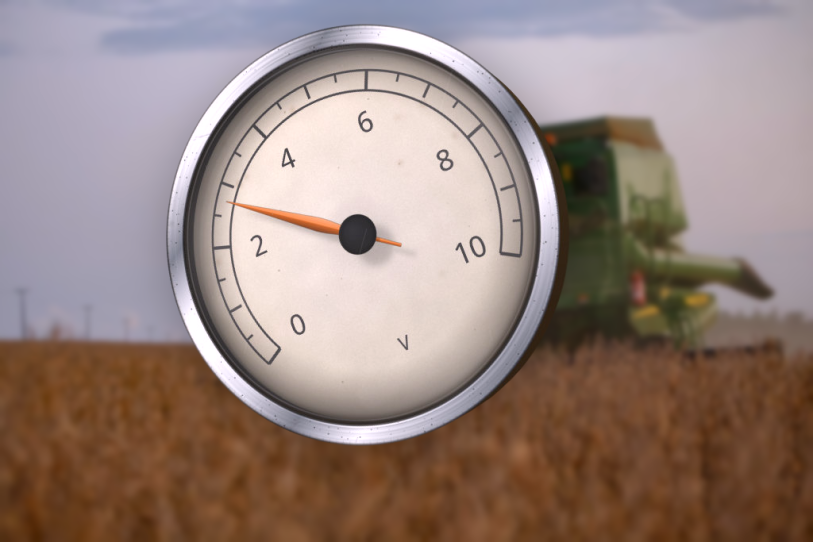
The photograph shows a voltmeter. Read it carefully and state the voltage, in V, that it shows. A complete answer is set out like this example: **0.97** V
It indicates **2.75** V
